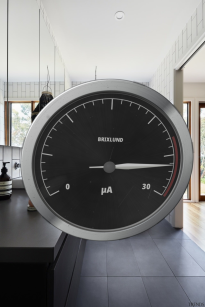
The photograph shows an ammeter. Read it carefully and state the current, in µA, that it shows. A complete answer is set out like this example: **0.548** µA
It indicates **26** µA
